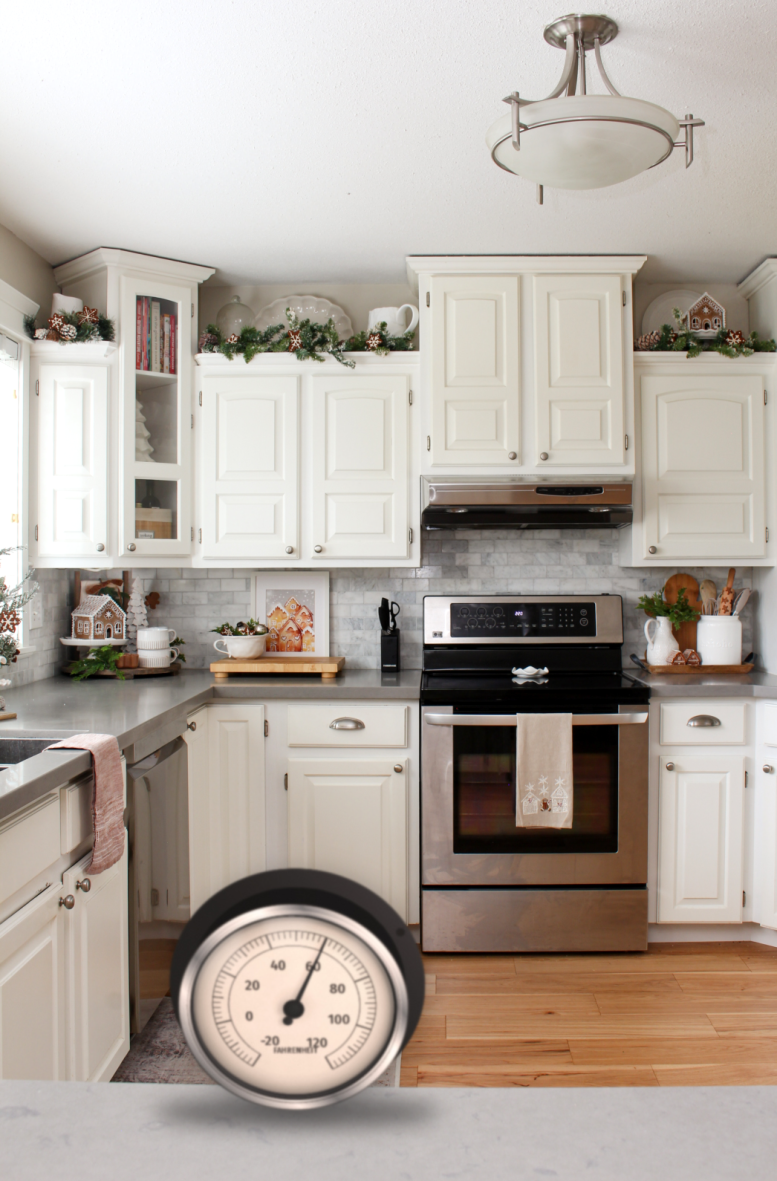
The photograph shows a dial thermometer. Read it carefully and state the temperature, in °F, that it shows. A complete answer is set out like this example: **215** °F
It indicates **60** °F
